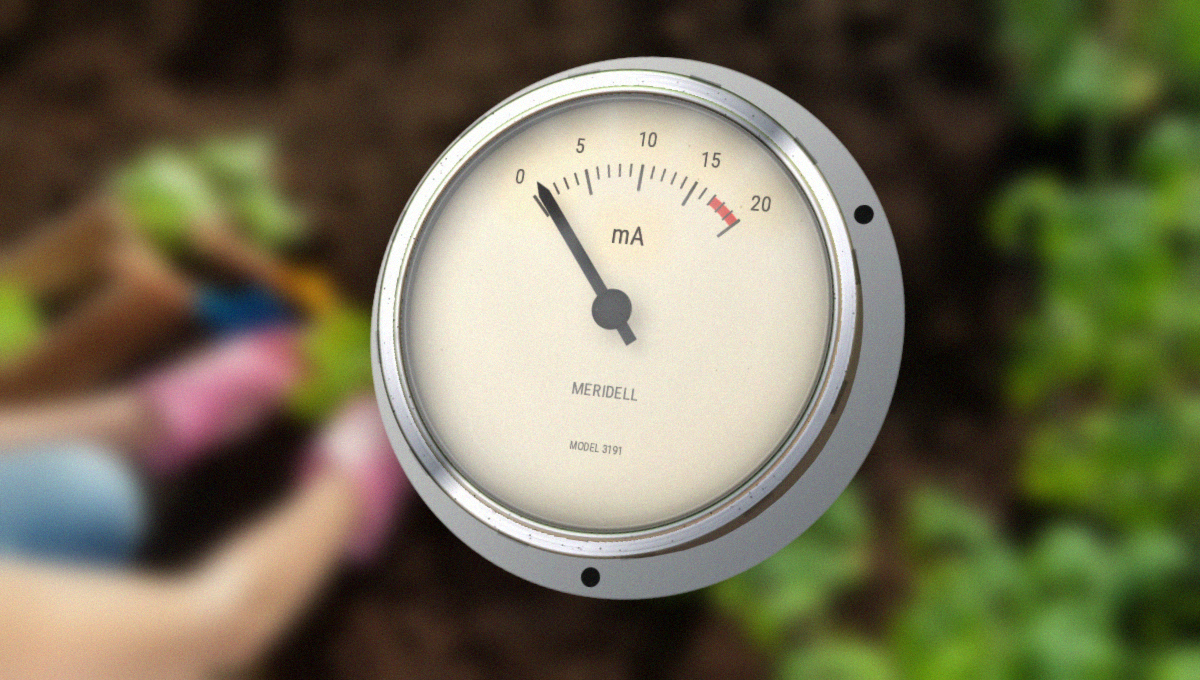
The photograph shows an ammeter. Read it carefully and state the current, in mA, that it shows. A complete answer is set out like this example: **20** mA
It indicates **1** mA
